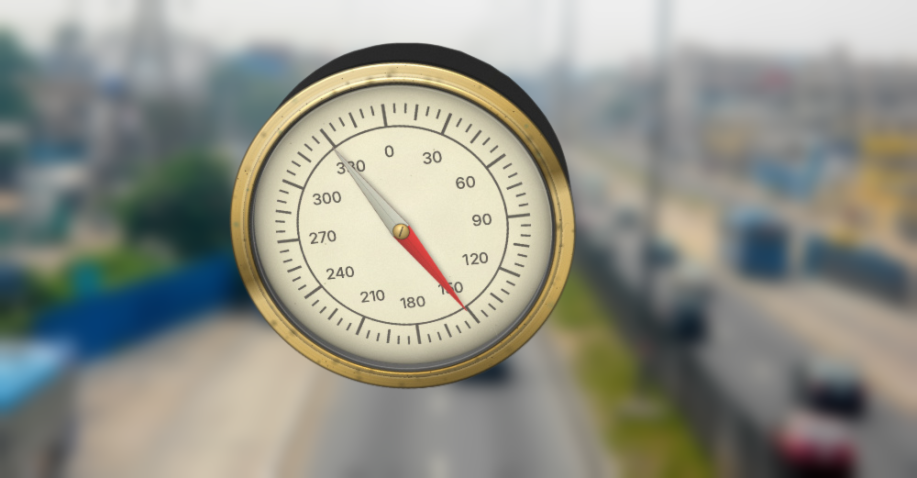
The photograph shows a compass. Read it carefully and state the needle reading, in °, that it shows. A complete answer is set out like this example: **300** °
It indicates **150** °
